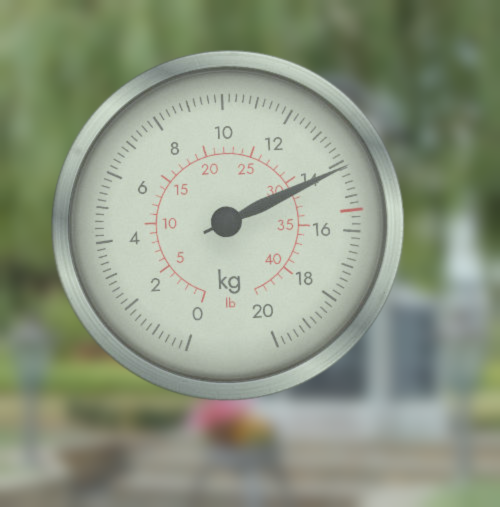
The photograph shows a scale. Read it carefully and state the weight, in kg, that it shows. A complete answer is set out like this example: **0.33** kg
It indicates **14.2** kg
